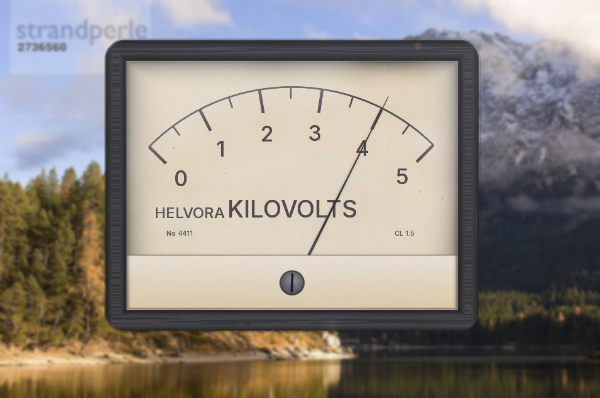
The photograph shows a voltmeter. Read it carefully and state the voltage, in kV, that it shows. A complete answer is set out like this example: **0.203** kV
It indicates **4** kV
